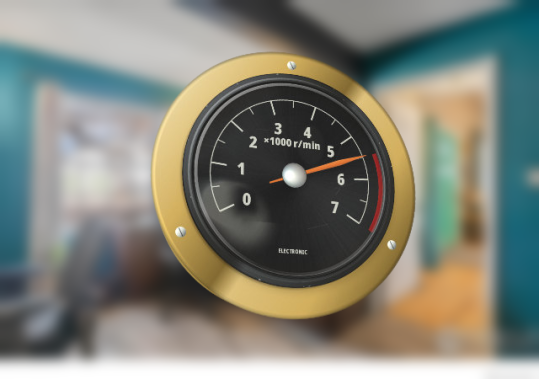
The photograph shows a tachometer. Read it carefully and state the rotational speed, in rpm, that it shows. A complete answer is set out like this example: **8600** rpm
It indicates **5500** rpm
